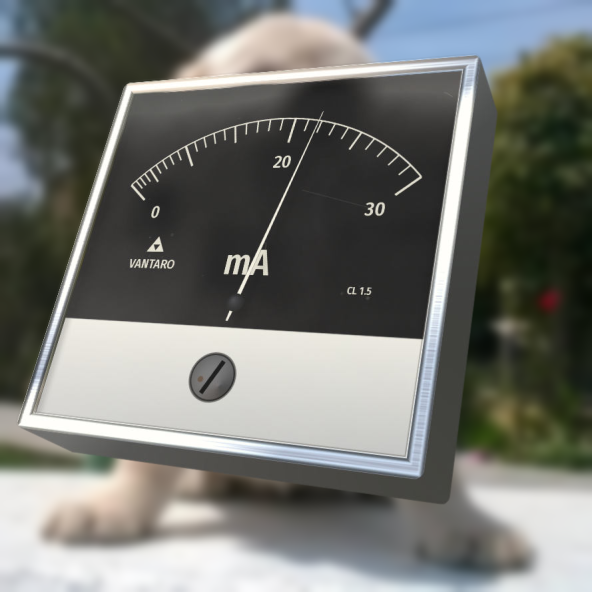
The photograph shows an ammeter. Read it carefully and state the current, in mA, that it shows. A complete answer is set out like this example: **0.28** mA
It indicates **22** mA
